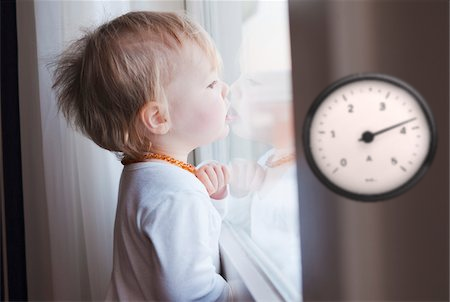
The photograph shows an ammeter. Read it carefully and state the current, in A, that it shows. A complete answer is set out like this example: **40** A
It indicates **3.8** A
